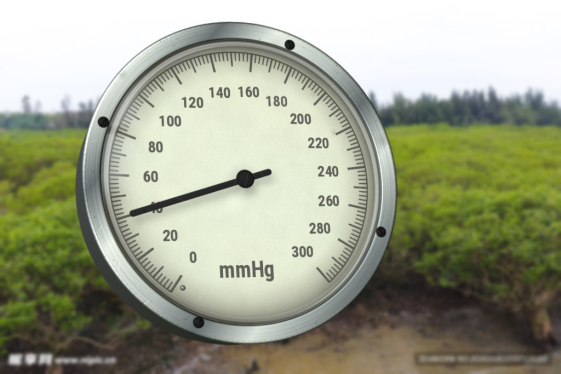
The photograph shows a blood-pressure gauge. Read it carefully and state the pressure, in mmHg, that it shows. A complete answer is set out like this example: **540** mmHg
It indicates **40** mmHg
